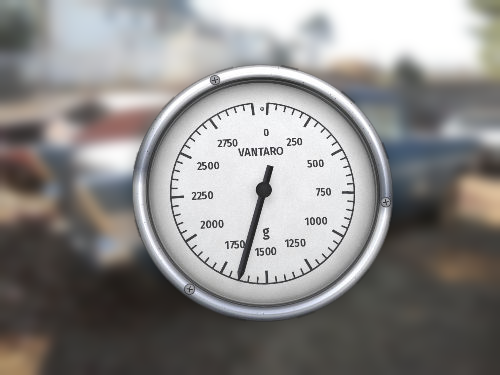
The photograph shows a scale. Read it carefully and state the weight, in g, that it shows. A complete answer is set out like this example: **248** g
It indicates **1650** g
